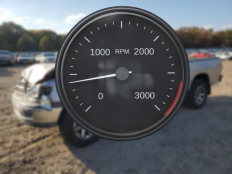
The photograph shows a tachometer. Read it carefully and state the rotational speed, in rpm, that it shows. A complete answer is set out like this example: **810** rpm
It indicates **400** rpm
